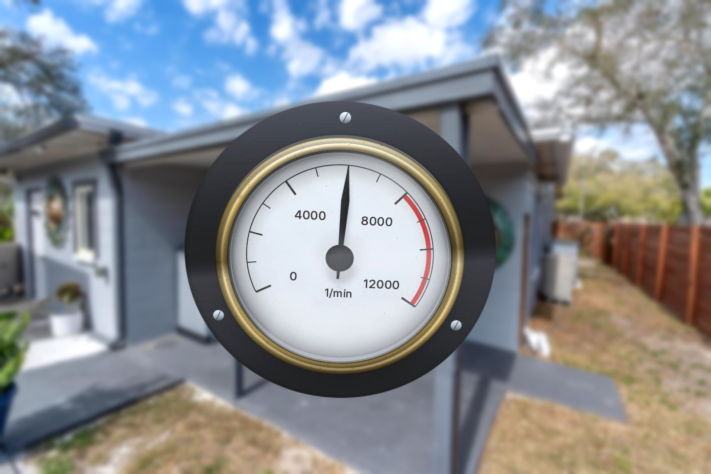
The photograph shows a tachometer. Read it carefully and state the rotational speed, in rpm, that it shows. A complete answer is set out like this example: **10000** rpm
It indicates **6000** rpm
